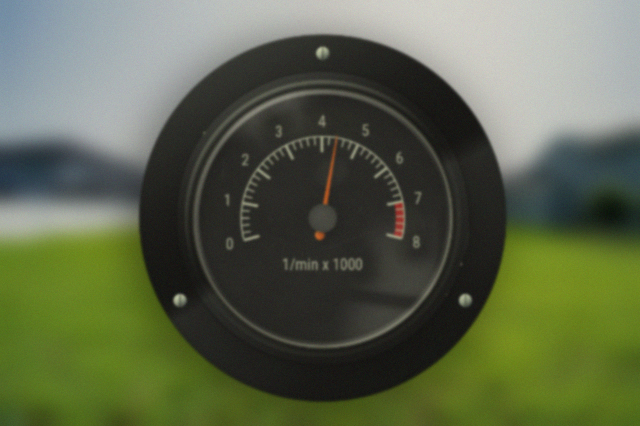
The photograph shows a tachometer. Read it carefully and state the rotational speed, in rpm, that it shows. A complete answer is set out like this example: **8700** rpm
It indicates **4400** rpm
